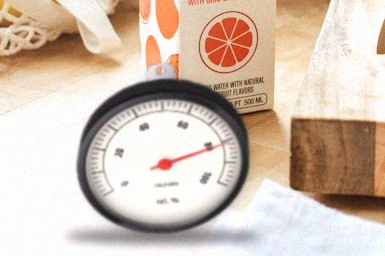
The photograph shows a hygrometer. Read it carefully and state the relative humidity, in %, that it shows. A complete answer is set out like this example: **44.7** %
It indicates **80** %
